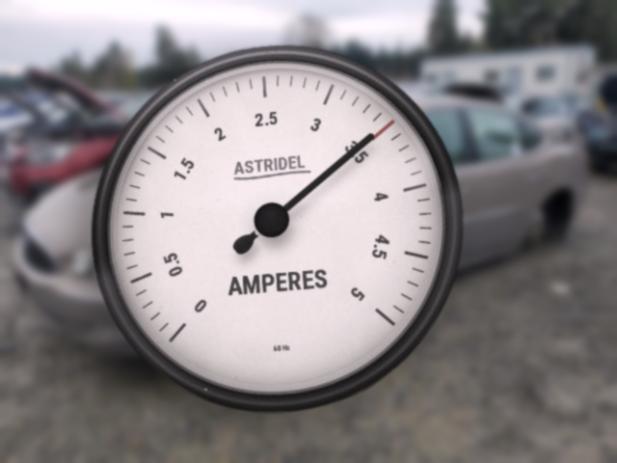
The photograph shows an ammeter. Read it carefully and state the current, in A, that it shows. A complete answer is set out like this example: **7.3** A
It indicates **3.5** A
